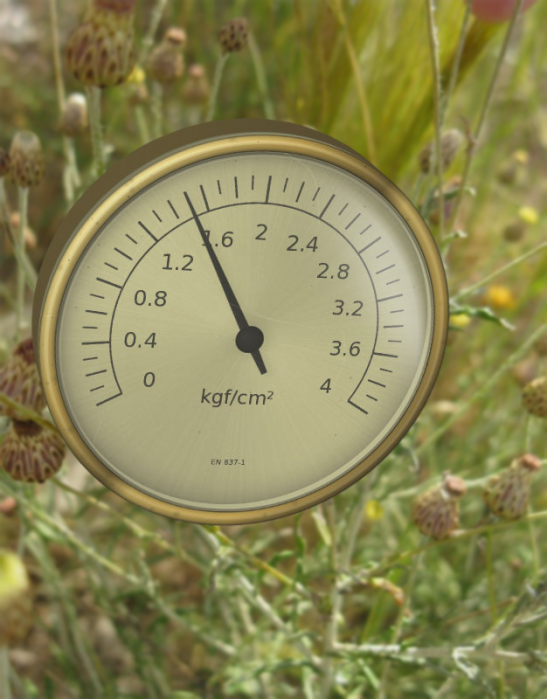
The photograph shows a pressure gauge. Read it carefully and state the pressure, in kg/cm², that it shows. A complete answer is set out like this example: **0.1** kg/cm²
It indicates **1.5** kg/cm²
